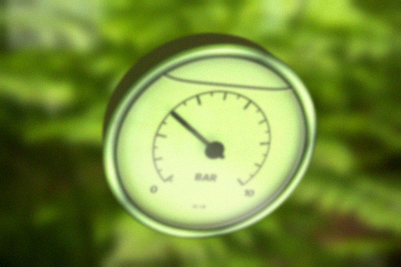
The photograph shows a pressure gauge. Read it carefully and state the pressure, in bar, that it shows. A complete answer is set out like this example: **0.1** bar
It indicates **3** bar
